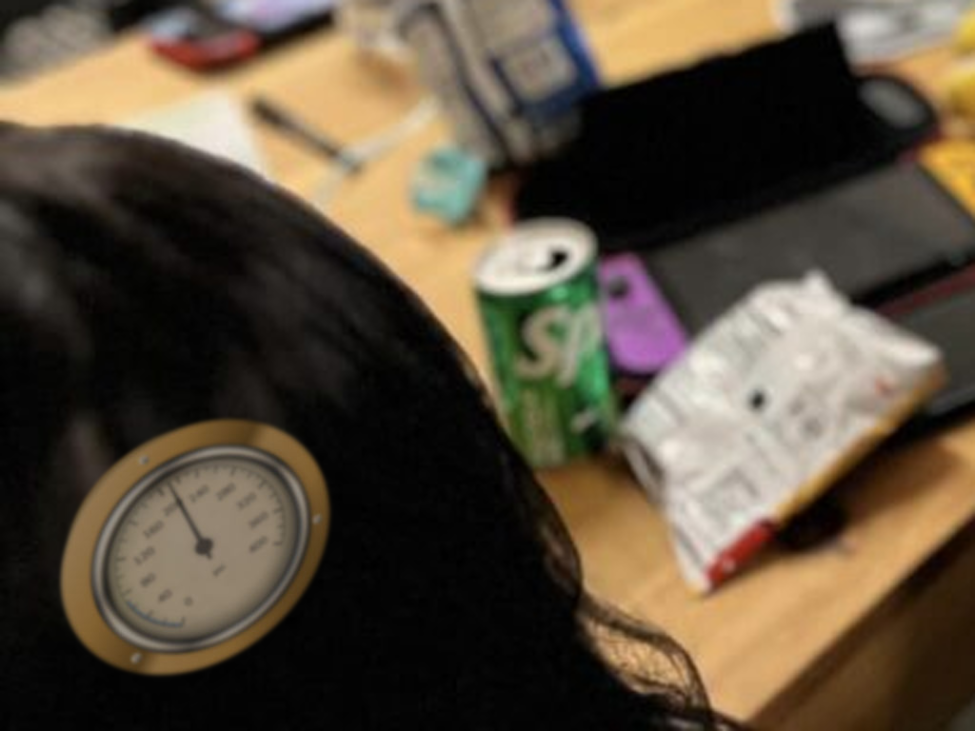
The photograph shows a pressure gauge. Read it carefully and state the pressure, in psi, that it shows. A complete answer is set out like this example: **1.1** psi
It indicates **210** psi
